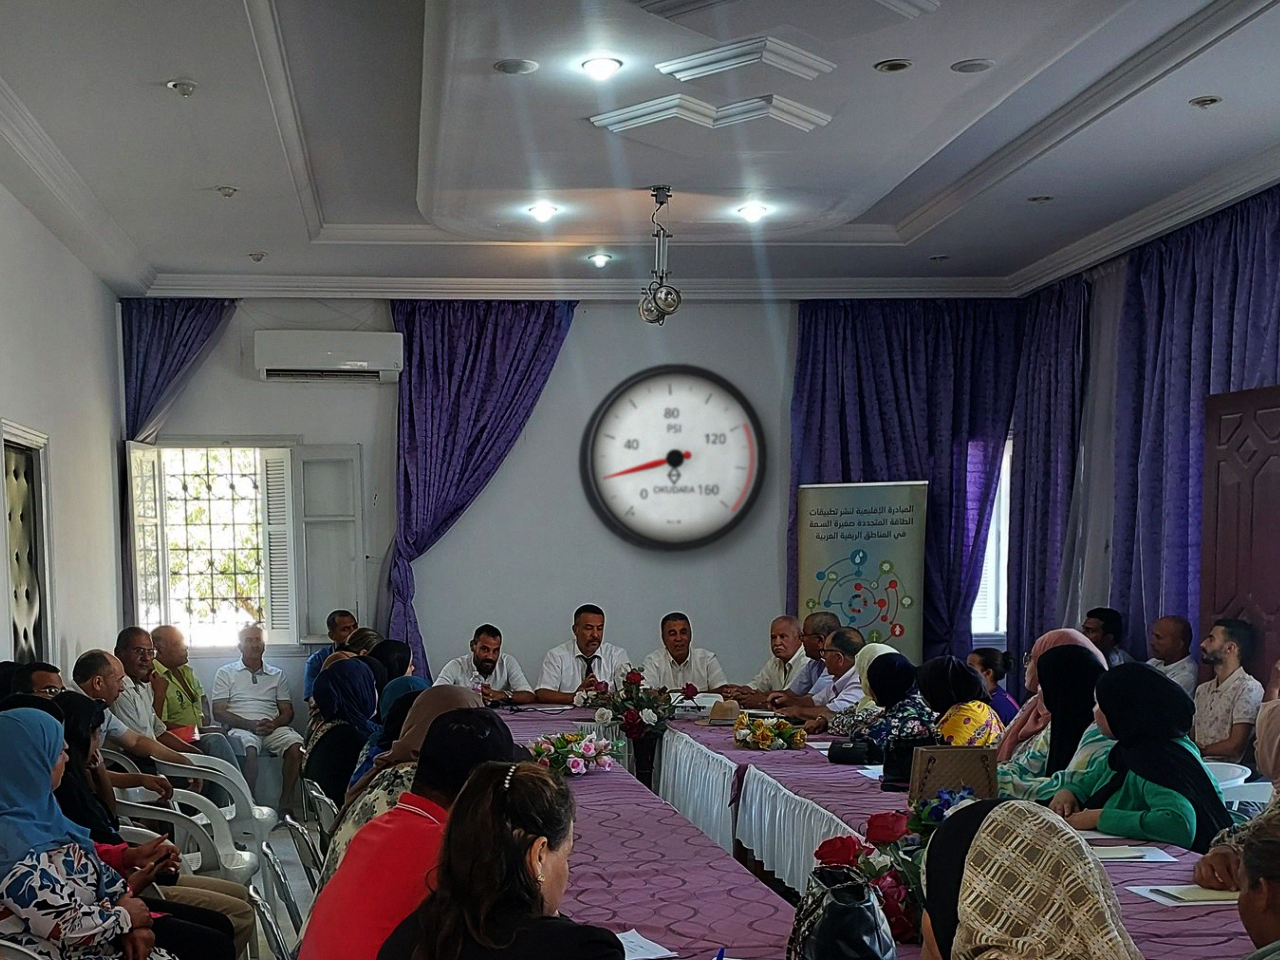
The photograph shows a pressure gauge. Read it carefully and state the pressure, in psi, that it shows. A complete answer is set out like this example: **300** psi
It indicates **20** psi
